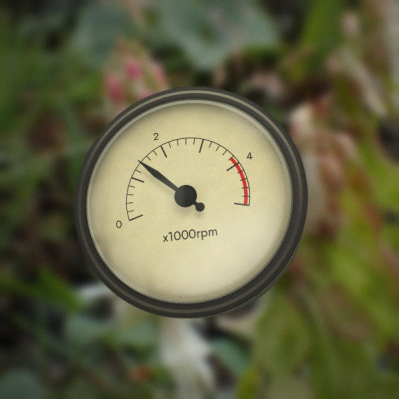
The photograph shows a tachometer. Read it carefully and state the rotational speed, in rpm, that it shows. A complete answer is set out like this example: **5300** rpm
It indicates **1400** rpm
